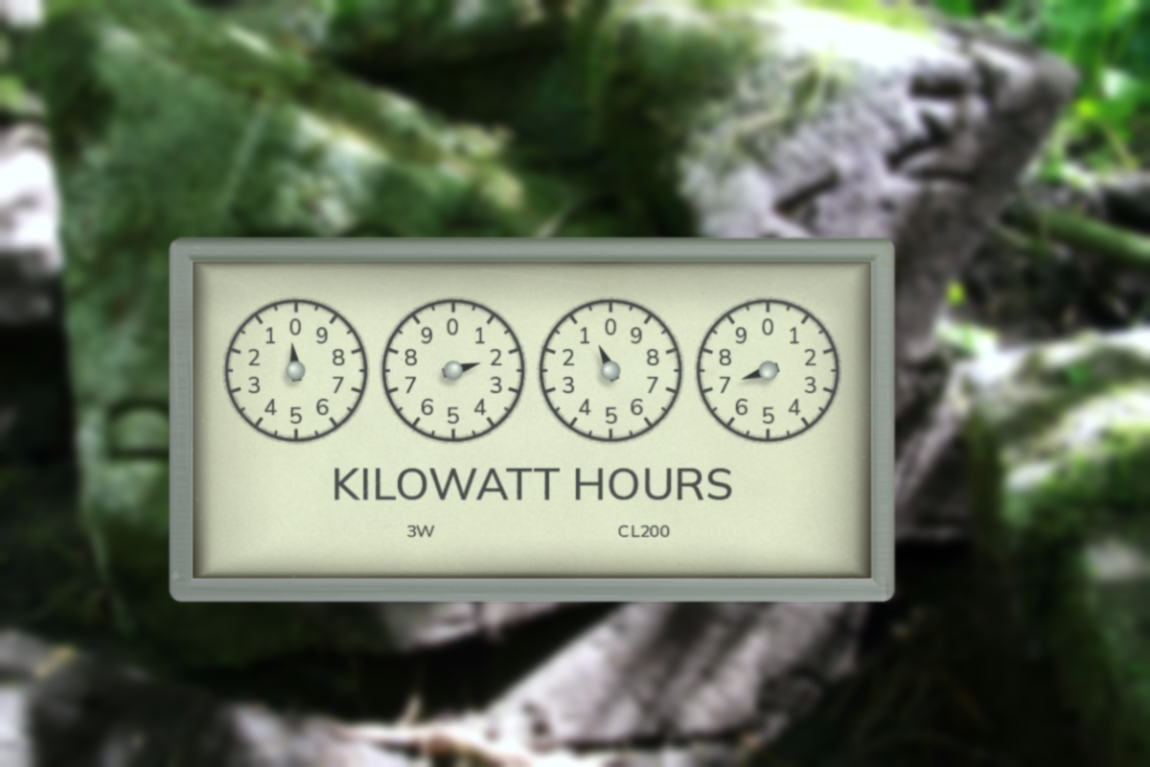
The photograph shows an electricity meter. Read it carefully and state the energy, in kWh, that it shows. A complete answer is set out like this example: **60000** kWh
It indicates **207** kWh
